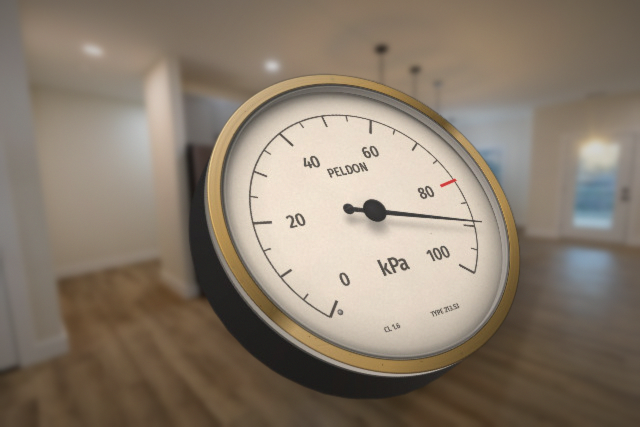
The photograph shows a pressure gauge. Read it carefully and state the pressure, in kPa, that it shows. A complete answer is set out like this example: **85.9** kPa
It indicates **90** kPa
